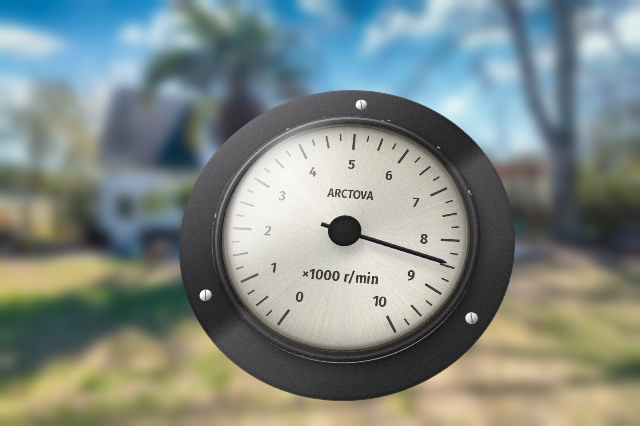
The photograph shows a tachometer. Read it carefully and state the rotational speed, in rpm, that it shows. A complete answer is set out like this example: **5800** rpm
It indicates **8500** rpm
